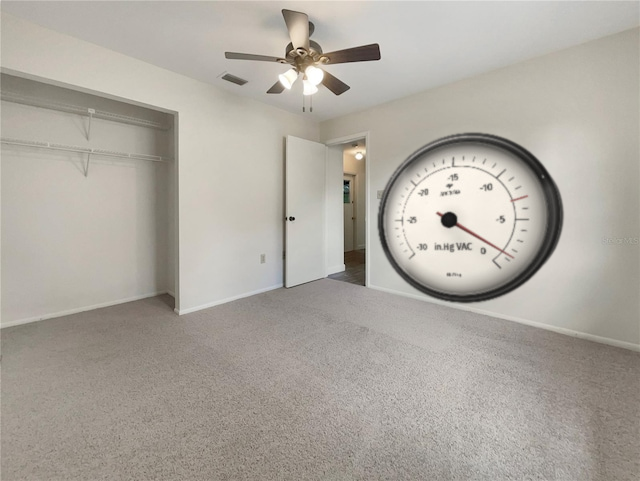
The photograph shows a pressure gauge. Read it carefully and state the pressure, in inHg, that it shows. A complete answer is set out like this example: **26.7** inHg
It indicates **-1.5** inHg
